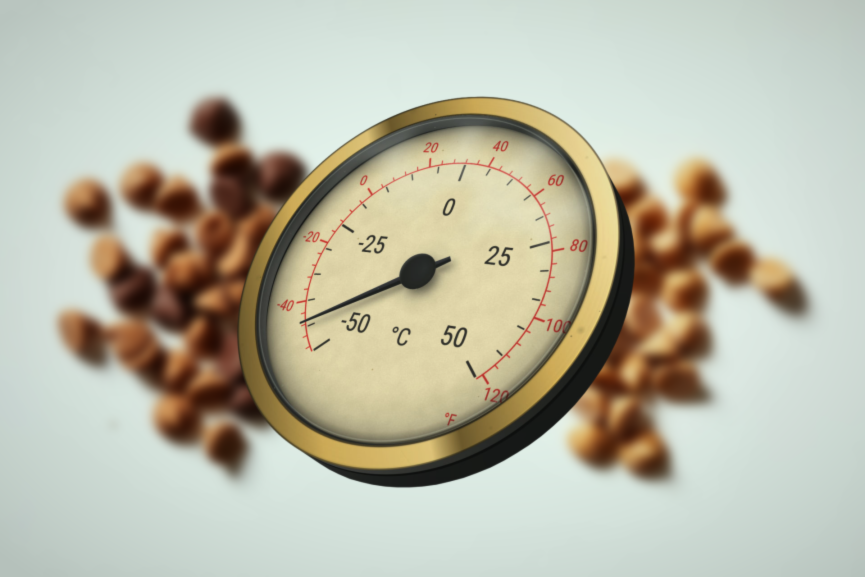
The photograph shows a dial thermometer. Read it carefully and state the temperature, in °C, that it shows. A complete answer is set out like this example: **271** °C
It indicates **-45** °C
